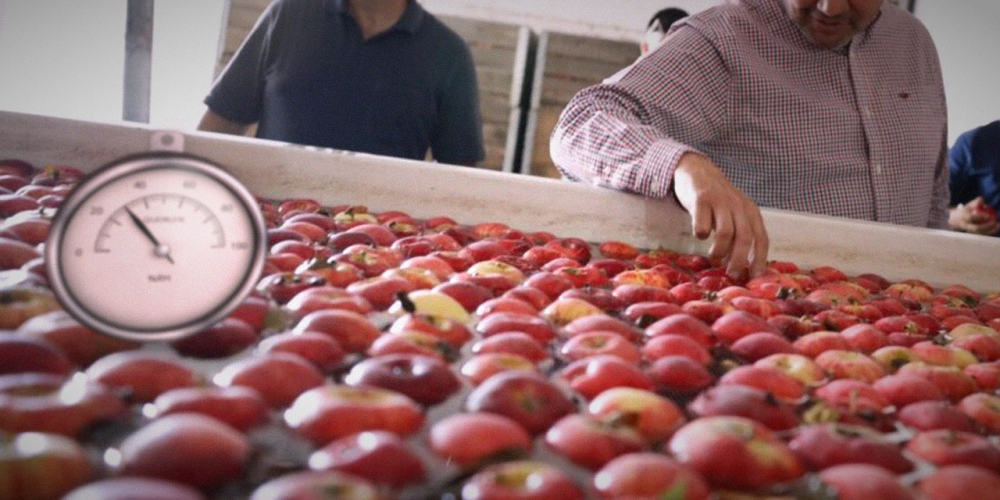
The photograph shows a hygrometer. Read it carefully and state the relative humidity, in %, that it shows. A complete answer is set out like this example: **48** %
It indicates **30** %
